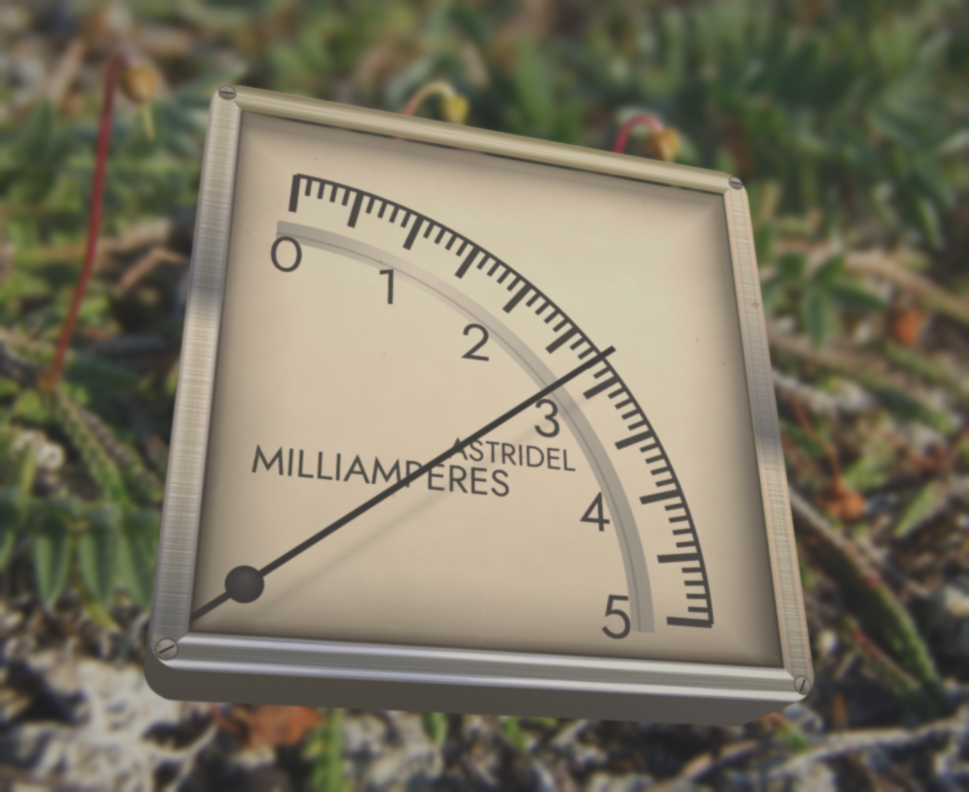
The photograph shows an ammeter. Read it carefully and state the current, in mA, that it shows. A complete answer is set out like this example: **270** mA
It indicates **2.8** mA
